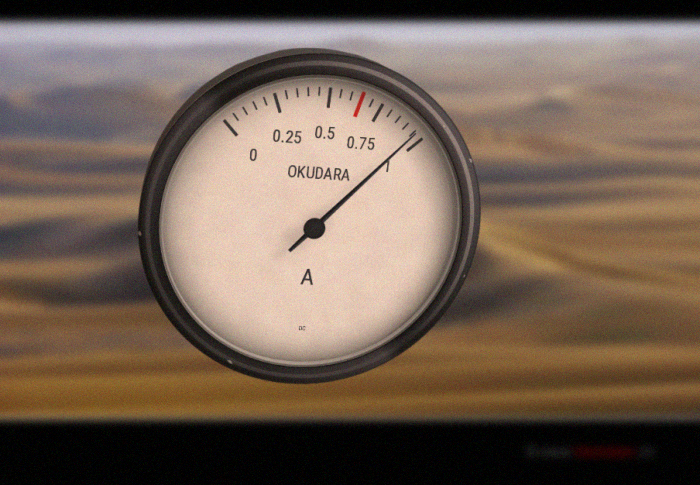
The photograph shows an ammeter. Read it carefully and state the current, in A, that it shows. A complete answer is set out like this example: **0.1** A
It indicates **0.95** A
